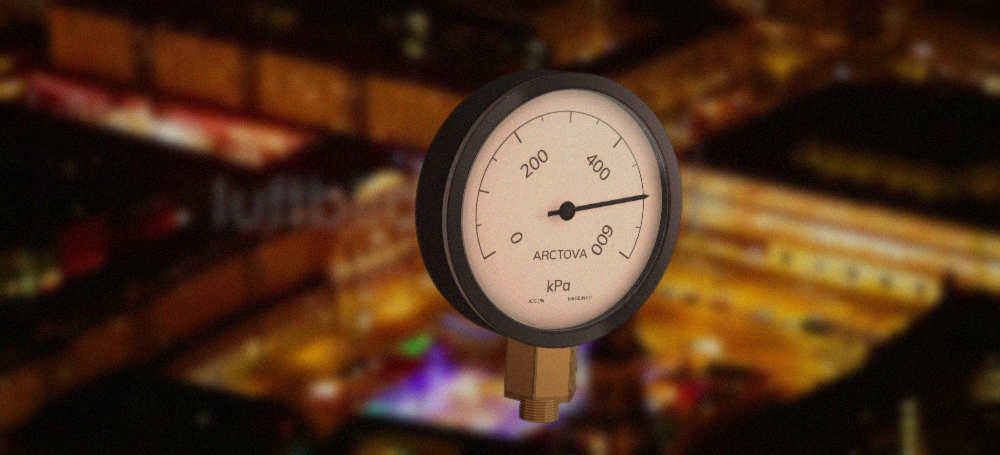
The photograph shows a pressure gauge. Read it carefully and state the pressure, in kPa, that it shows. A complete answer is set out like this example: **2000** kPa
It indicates **500** kPa
